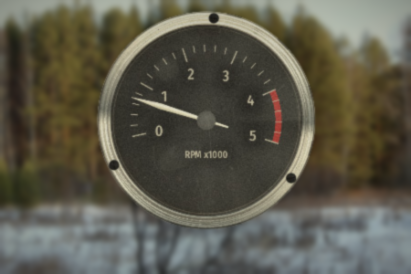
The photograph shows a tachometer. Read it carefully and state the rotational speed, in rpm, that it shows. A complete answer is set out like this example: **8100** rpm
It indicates **700** rpm
